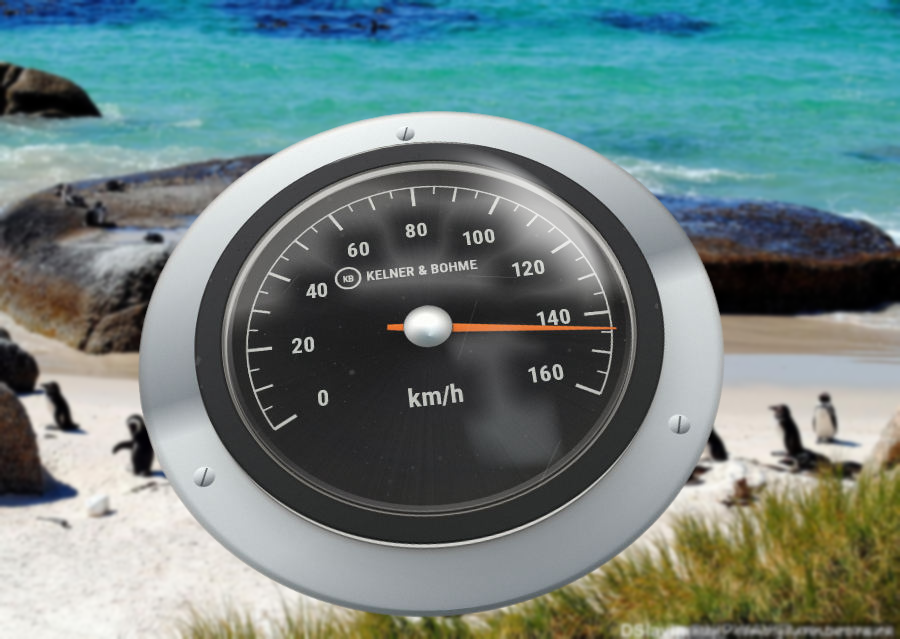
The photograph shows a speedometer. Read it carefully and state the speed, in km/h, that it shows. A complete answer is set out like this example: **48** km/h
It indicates **145** km/h
